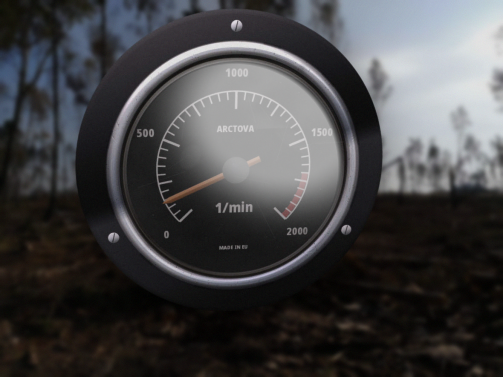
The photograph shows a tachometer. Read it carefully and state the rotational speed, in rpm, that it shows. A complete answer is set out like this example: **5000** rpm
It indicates **150** rpm
